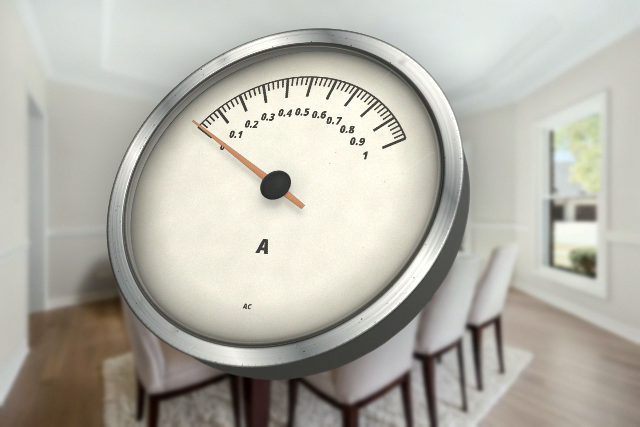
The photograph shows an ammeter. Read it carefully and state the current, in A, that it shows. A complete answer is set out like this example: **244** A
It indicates **0** A
